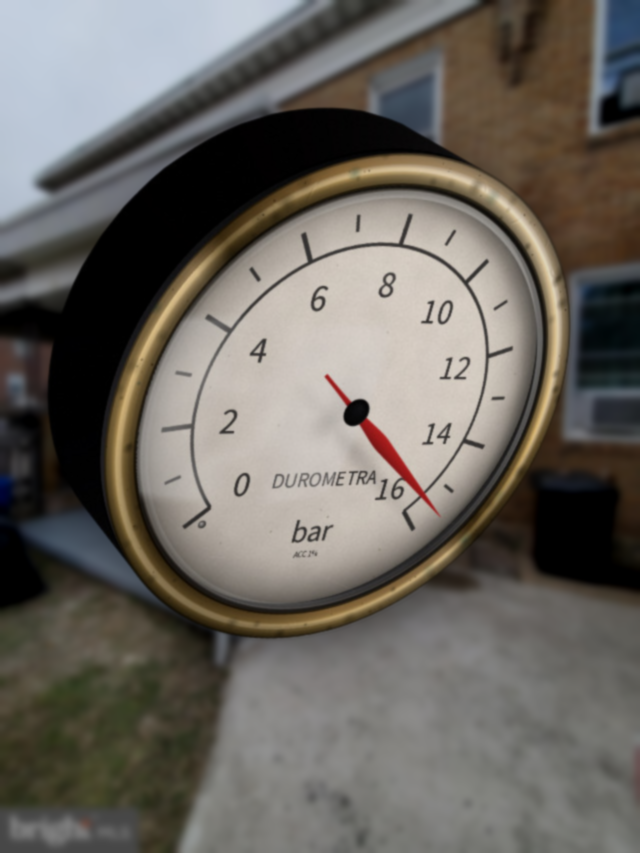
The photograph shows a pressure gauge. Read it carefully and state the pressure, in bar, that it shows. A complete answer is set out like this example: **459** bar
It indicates **15.5** bar
